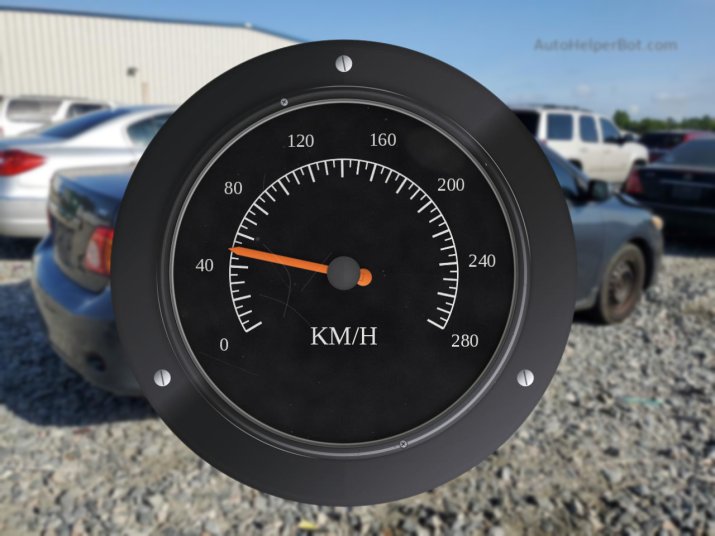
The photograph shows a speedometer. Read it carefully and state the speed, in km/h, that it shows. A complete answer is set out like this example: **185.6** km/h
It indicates **50** km/h
